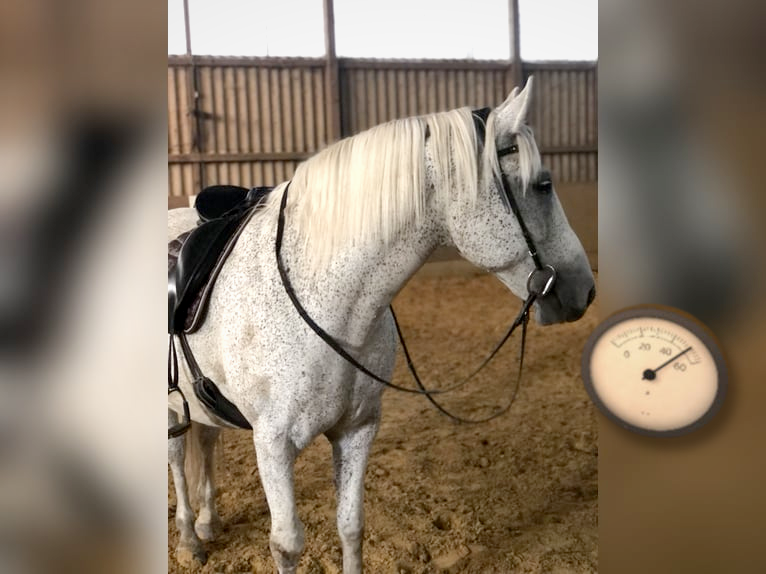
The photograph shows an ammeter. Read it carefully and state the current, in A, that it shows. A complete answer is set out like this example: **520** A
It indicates **50** A
